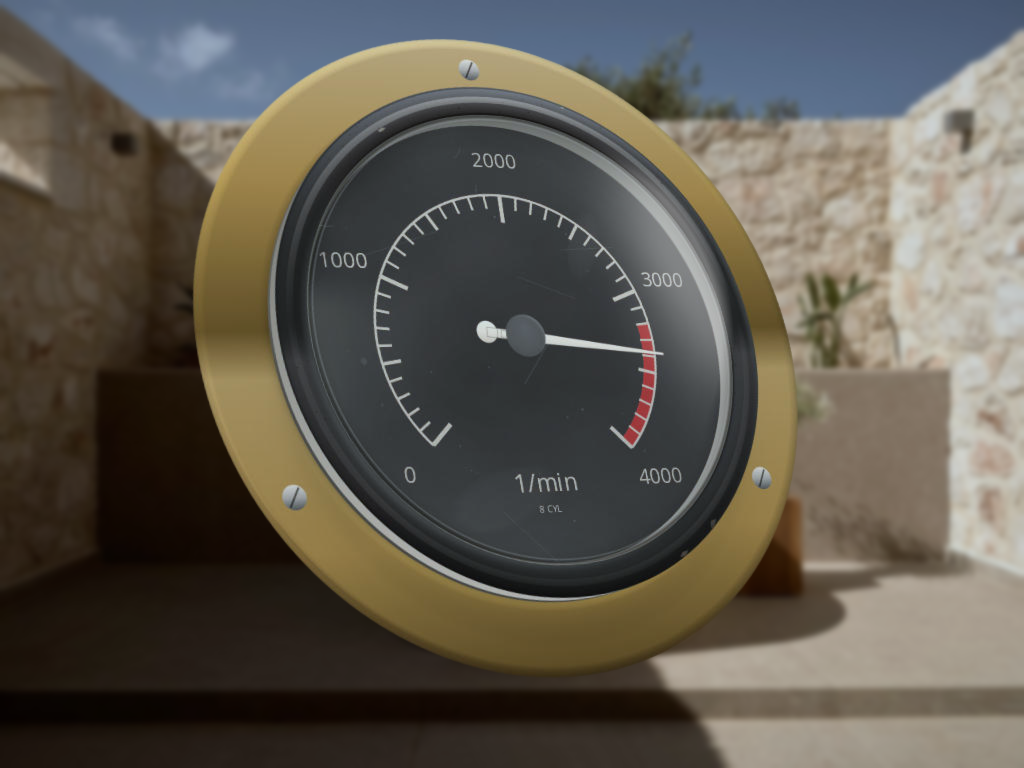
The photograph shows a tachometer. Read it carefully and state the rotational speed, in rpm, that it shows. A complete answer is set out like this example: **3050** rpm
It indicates **3400** rpm
